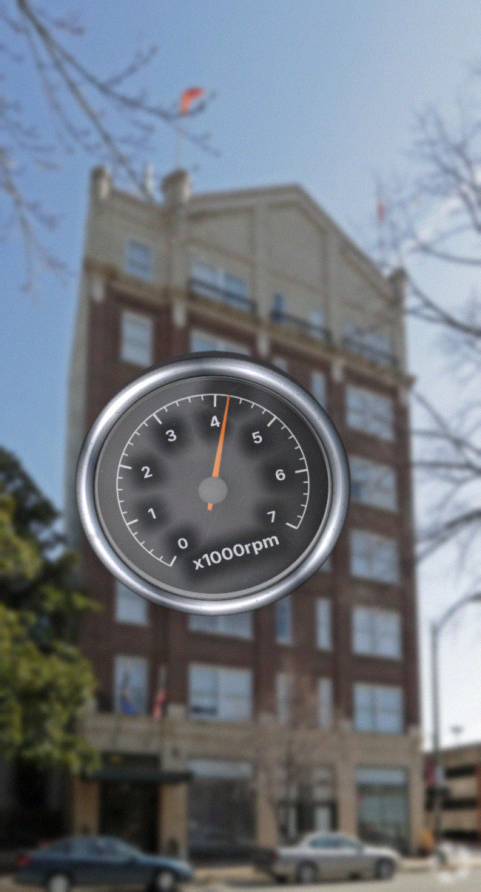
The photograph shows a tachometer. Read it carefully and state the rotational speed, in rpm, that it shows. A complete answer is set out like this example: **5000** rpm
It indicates **4200** rpm
